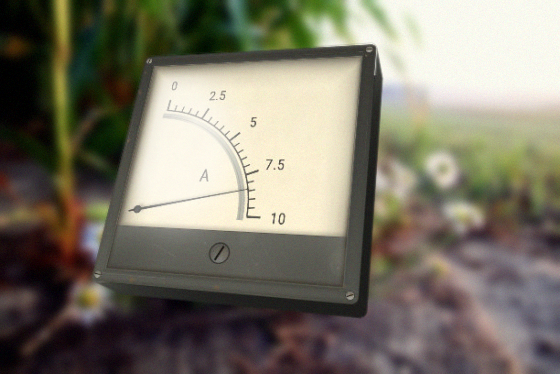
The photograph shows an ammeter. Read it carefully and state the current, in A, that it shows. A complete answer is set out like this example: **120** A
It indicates **8.5** A
